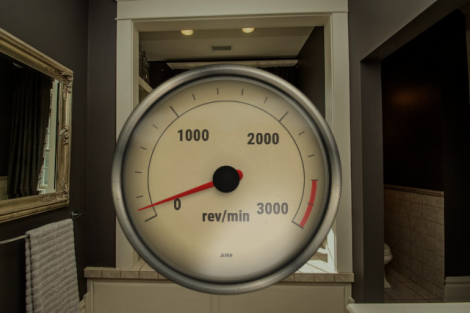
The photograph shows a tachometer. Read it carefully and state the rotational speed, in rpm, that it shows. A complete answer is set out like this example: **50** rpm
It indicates **100** rpm
